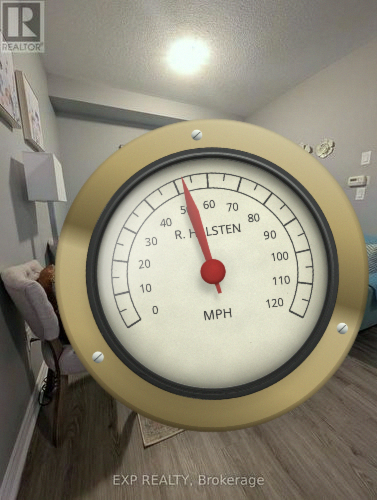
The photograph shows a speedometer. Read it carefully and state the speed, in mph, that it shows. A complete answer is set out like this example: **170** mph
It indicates **52.5** mph
